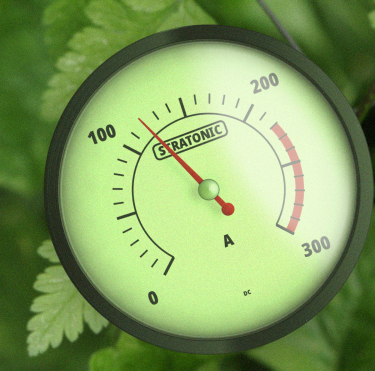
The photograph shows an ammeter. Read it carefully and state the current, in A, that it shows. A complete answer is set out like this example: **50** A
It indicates **120** A
